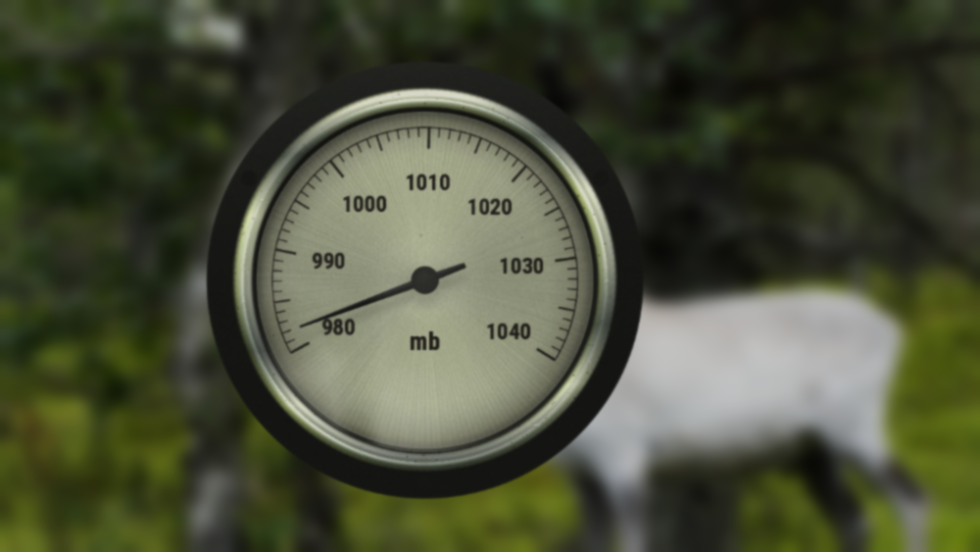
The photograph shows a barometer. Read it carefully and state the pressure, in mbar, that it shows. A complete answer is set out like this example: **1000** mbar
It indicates **982** mbar
